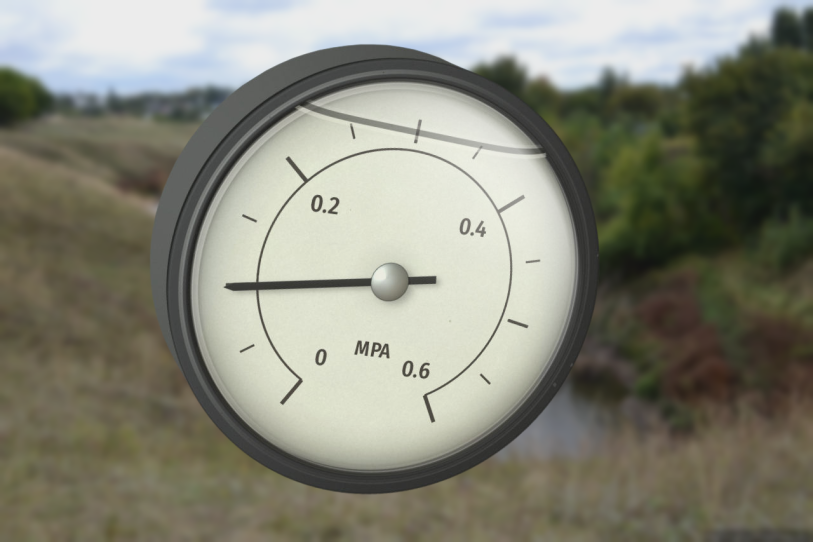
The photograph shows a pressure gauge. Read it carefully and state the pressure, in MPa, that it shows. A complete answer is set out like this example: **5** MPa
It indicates **0.1** MPa
